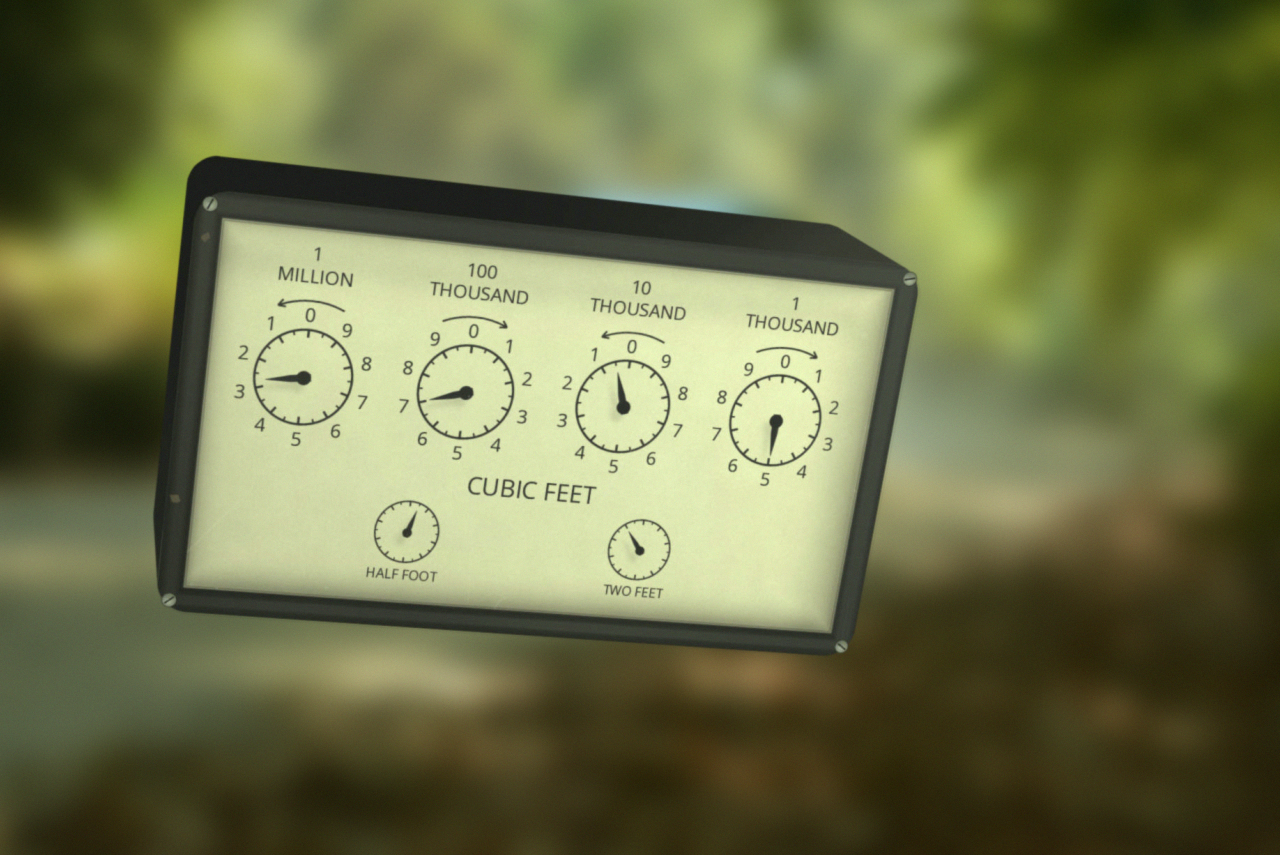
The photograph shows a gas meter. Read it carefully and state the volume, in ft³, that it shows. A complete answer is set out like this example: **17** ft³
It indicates **270500** ft³
